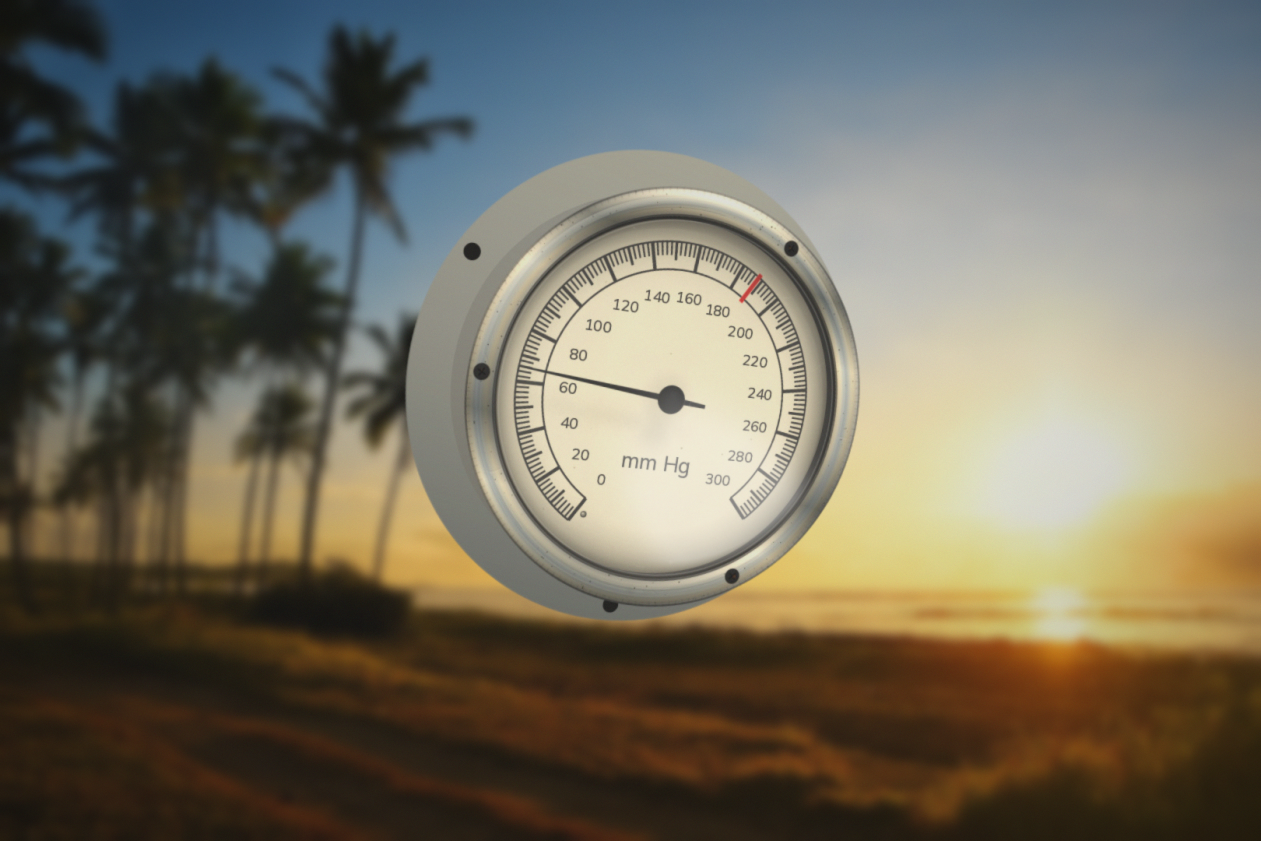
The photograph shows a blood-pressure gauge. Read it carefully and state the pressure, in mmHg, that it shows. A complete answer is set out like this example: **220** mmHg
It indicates **66** mmHg
